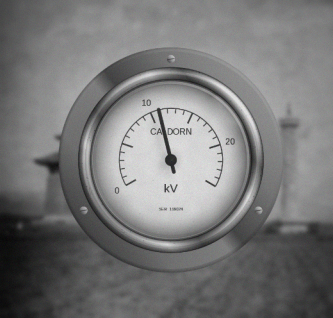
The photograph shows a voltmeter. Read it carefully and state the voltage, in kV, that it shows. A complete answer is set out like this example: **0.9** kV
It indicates **11** kV
